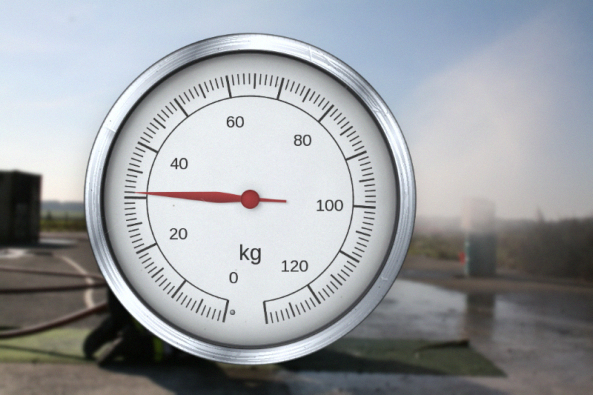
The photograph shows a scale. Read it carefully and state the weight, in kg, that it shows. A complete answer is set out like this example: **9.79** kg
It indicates **31** kg
